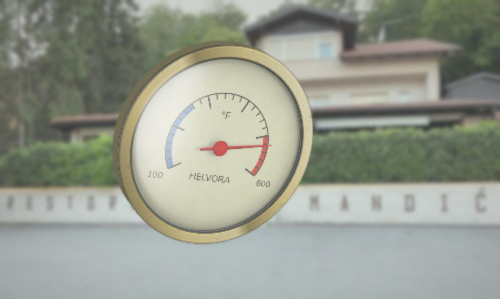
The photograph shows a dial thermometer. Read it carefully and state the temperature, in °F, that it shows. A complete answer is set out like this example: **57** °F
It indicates **520** °F
